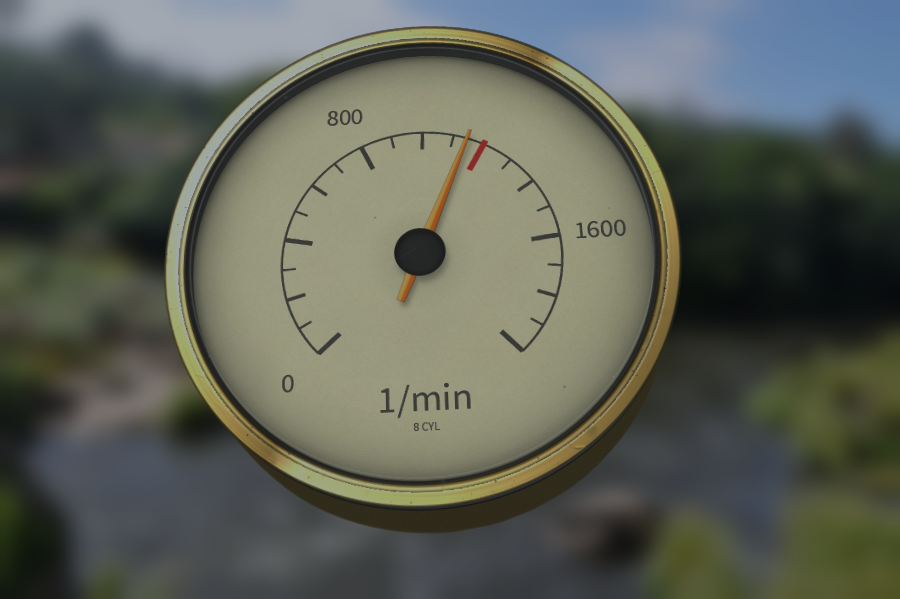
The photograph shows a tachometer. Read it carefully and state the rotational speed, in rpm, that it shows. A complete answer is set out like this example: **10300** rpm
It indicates **1150** rpm
